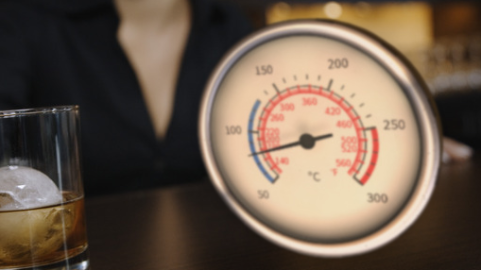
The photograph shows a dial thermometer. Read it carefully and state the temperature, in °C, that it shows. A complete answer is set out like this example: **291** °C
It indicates **80** °C
